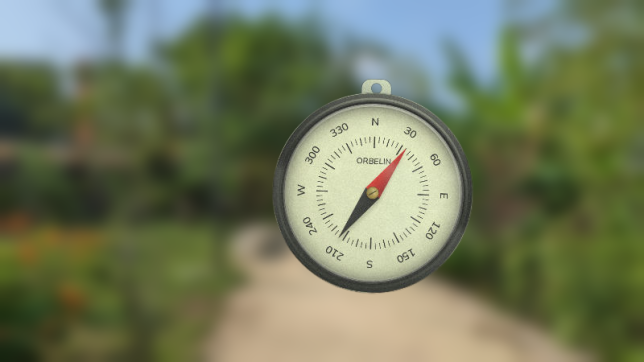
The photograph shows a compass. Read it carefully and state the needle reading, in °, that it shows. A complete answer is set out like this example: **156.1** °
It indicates **35** °
